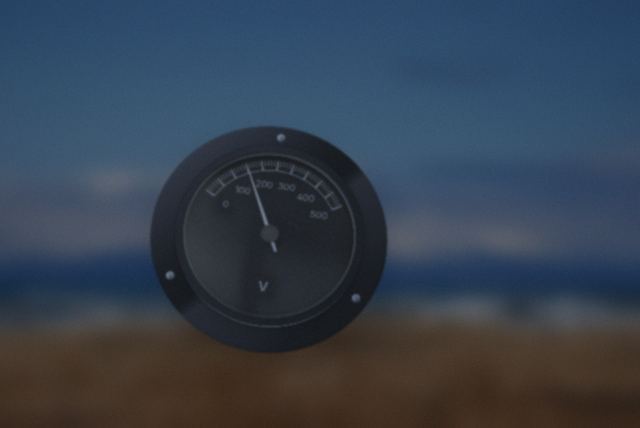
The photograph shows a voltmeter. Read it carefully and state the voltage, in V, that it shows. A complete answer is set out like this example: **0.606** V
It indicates **150** V
